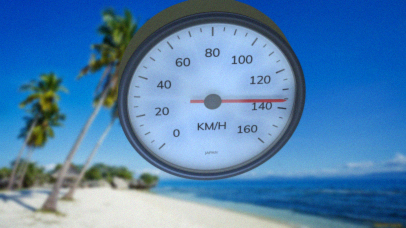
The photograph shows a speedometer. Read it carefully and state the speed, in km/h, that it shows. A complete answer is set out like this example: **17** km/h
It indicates **135** km/h
